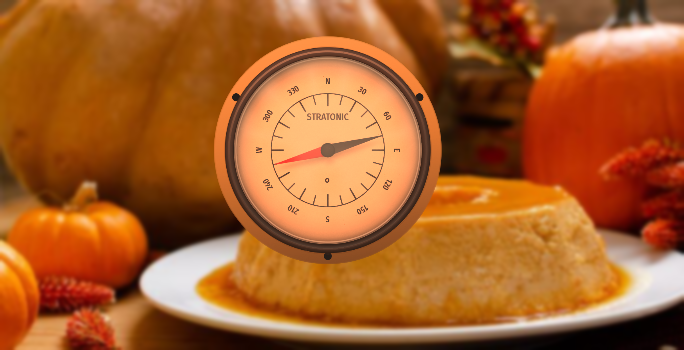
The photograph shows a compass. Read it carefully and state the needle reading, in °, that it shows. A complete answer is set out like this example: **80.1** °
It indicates **255** °
